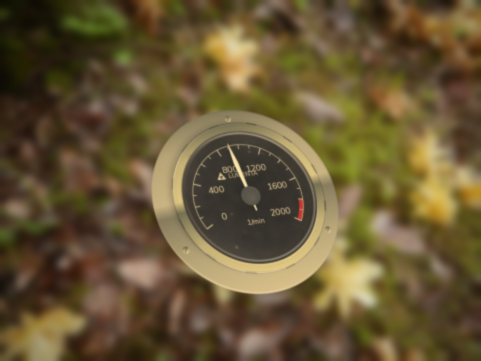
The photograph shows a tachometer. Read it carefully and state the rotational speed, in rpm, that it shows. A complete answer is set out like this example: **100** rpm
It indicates **900** rpm
